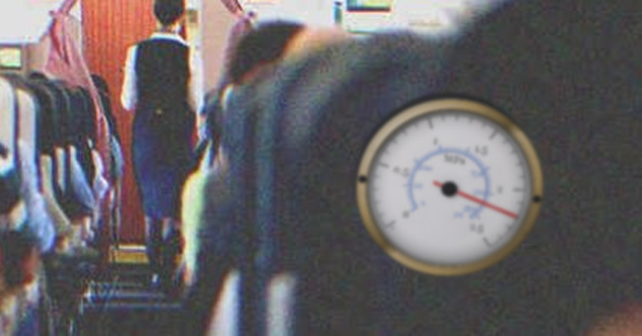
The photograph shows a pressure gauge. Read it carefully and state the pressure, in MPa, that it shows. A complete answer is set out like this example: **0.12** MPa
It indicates **2.2** MPa
